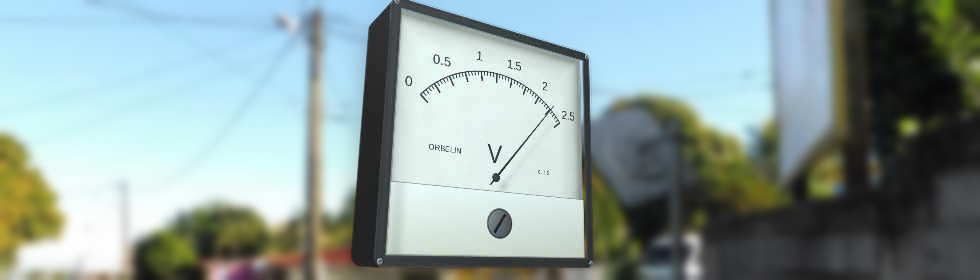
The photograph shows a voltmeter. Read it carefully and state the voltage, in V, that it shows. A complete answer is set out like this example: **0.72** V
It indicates **2.25** V
